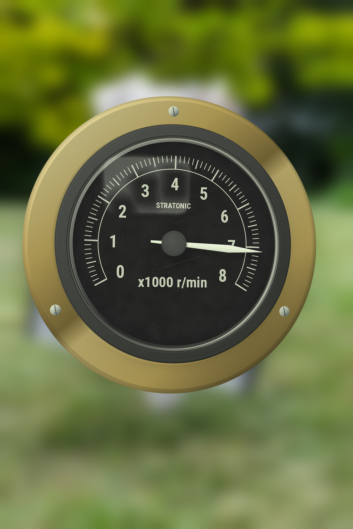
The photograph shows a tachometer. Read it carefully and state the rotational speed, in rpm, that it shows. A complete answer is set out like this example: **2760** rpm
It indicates **7100** rpm
